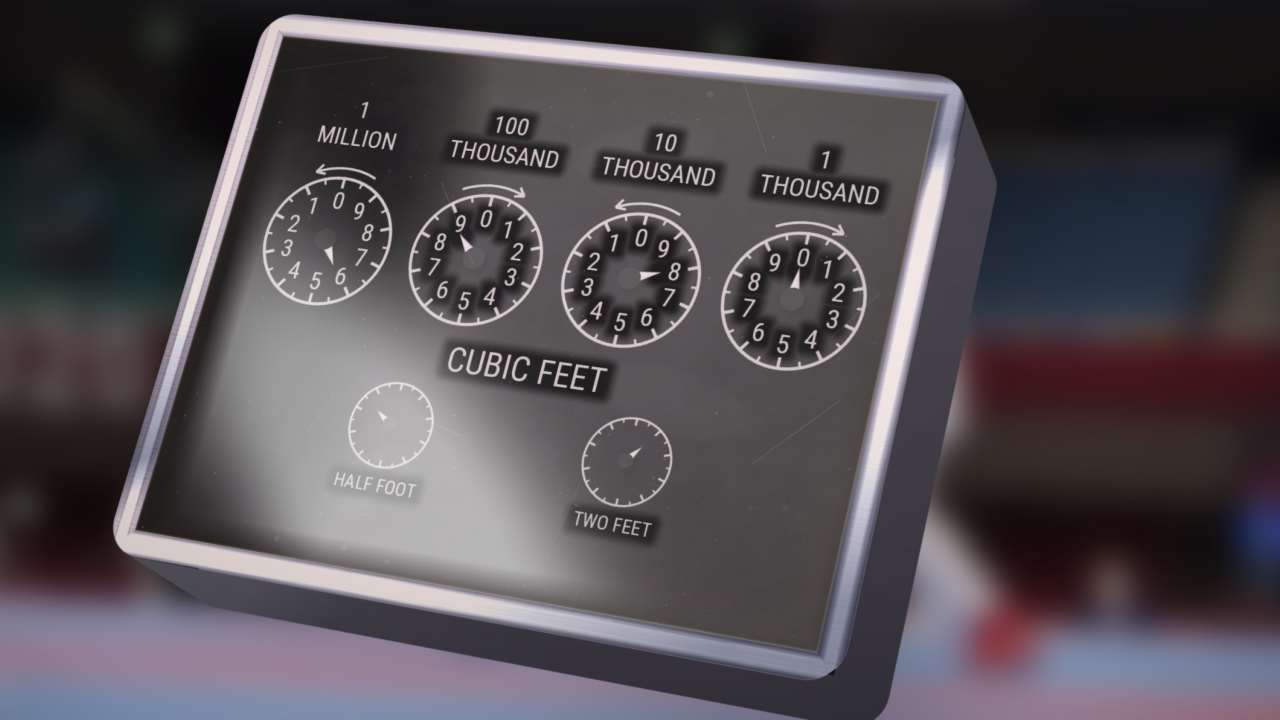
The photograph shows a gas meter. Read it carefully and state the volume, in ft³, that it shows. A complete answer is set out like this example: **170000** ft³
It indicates **588000** ft³
